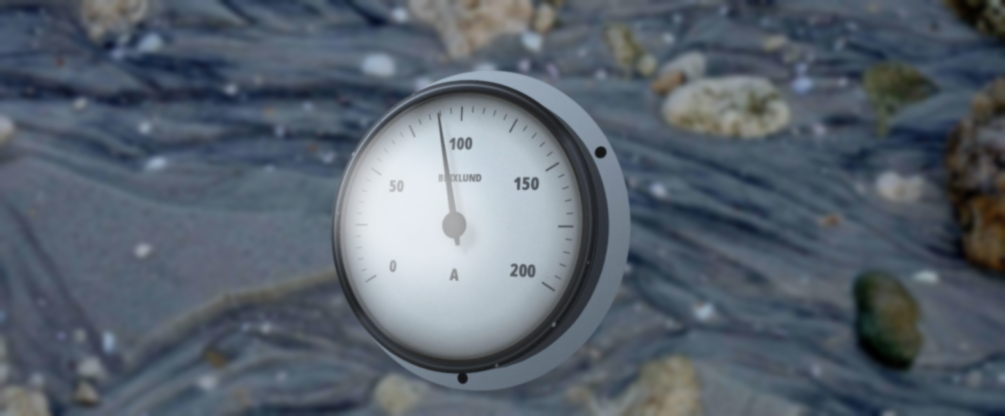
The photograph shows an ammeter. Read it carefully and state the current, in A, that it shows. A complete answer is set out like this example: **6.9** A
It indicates **90** A
